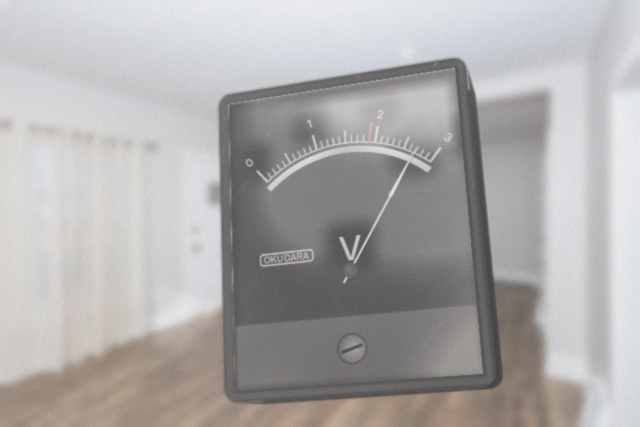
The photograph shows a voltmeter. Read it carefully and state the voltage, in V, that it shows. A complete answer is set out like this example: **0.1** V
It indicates **2.7** V
